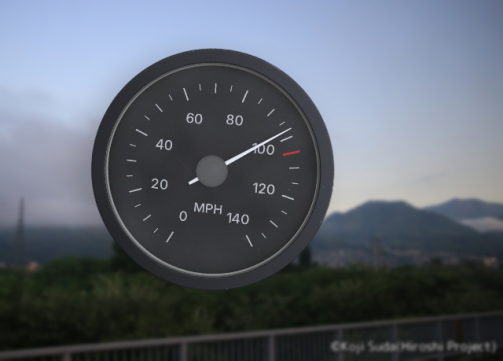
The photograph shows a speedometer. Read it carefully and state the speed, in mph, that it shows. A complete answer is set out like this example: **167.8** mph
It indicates **97.5** mph
